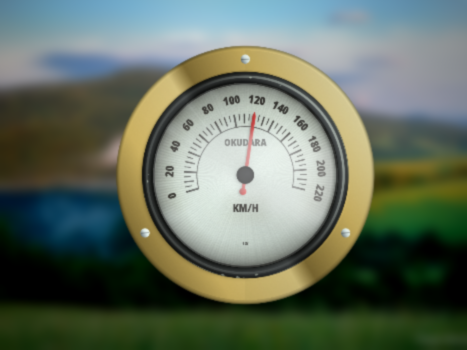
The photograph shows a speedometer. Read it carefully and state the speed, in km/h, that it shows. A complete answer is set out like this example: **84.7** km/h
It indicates **120** km/h
